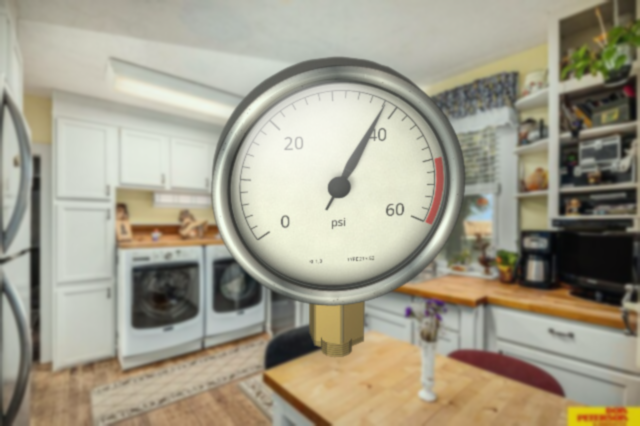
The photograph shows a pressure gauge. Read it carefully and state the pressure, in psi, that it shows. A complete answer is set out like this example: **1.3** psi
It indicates **38** psi
